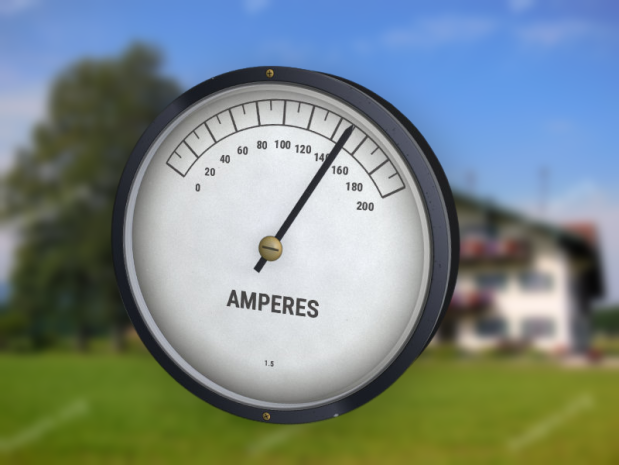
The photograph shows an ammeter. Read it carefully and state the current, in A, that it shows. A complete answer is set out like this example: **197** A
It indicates **150** A
